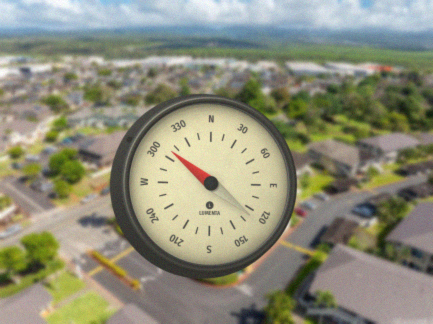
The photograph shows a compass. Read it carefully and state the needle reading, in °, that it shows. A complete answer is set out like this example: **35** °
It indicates **307.5** °
